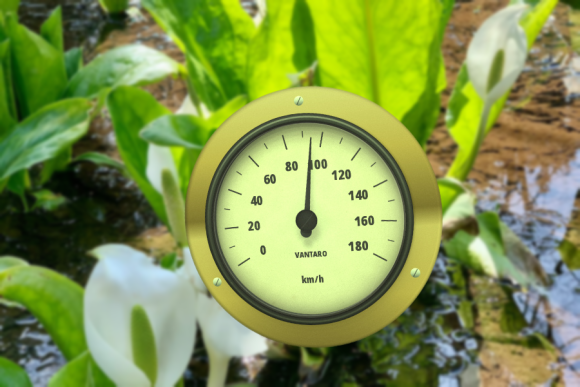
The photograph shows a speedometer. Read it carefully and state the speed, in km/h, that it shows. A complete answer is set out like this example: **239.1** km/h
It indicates **95** km/h
